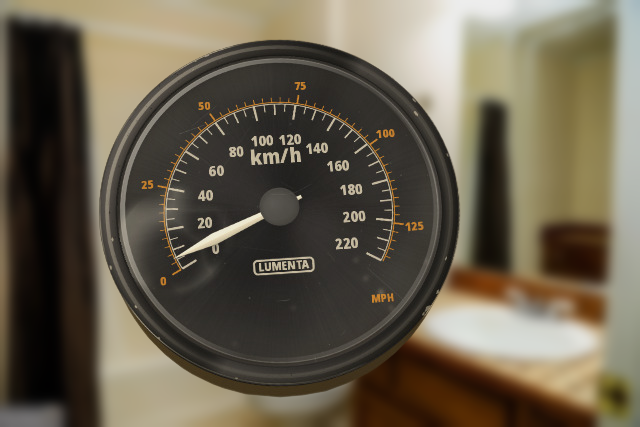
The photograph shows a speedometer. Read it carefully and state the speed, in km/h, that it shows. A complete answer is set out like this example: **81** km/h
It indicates **5** km/h
